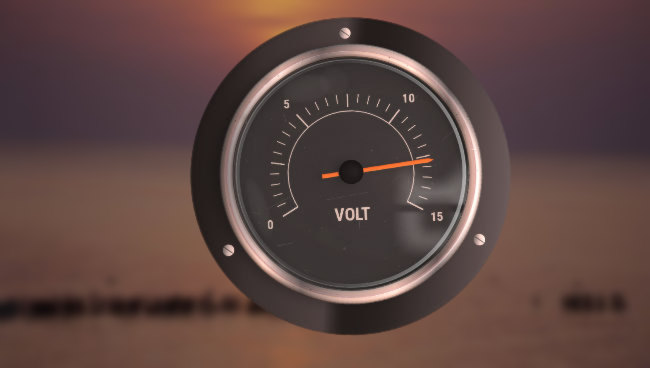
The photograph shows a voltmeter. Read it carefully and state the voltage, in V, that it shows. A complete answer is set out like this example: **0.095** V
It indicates **12.75** V
